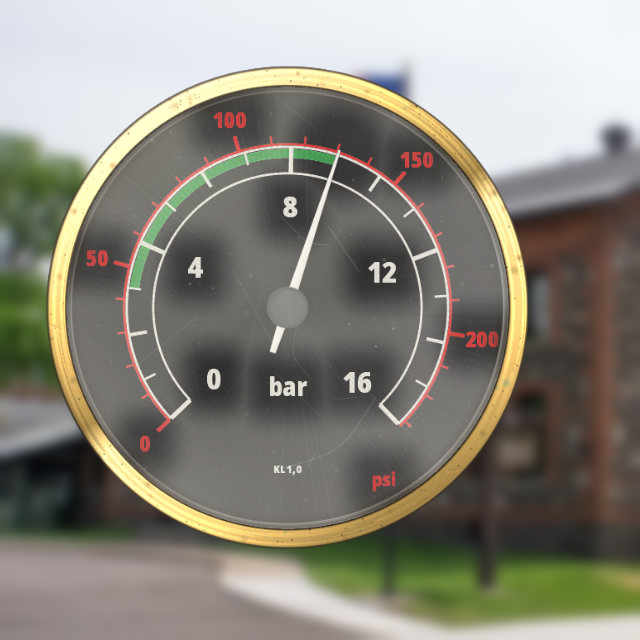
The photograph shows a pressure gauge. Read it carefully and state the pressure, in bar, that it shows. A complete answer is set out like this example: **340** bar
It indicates **9** bar
